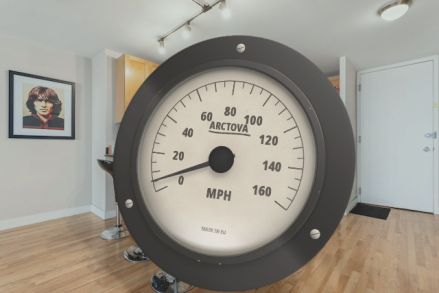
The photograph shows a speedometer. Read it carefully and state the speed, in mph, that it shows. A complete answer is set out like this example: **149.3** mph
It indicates **5** mph
